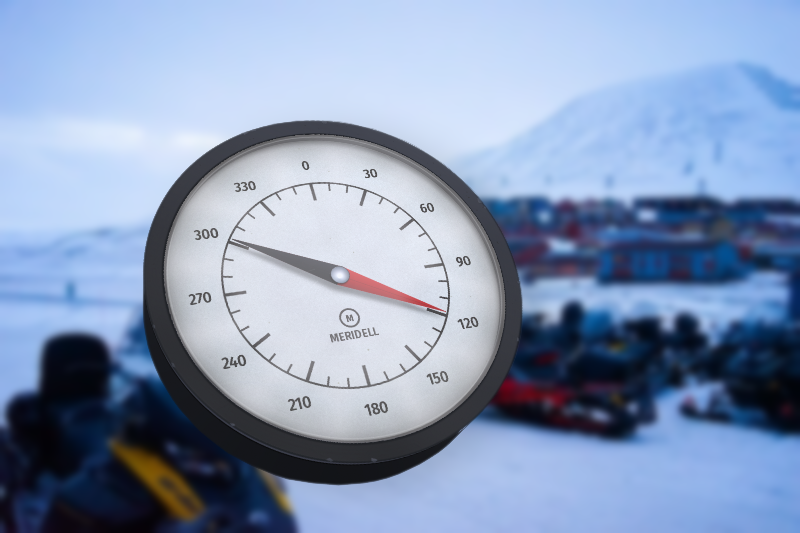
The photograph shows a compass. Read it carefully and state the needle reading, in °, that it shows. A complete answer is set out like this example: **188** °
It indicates **120** °
